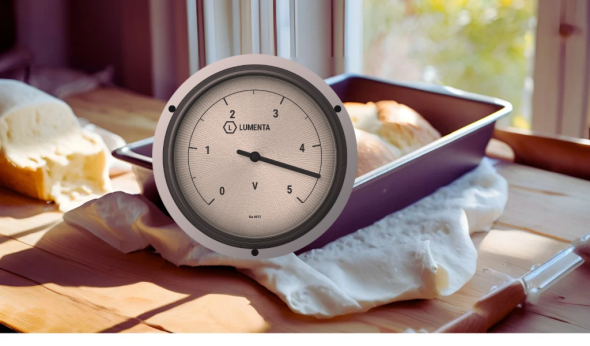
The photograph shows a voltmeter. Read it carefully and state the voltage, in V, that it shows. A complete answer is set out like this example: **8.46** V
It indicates **4.5** V
